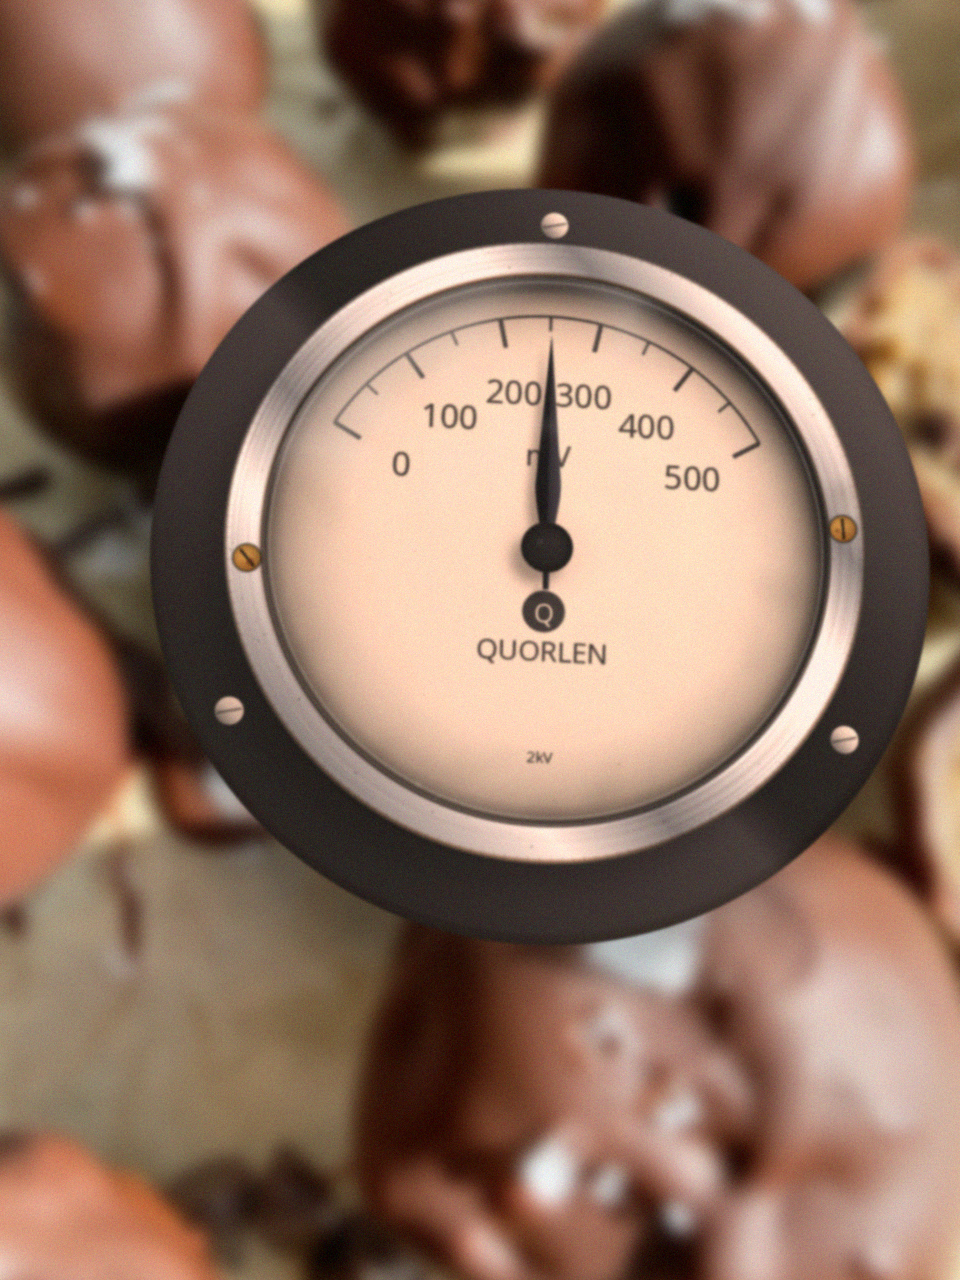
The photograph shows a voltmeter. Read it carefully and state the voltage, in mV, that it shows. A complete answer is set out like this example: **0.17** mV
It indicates **250** mV
